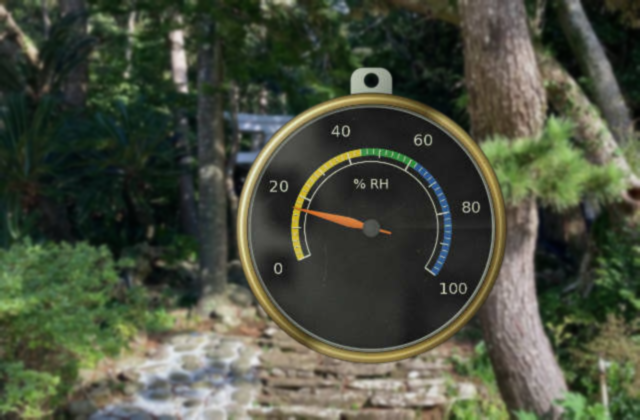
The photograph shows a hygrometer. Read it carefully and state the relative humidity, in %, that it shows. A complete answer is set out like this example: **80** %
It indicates **16** %
